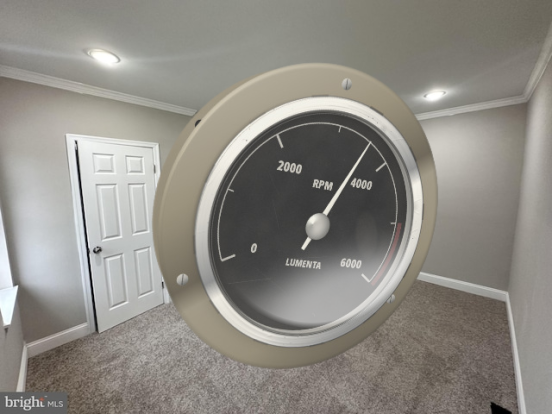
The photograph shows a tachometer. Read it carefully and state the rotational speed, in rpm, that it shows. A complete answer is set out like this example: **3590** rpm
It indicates **3500** rpm
